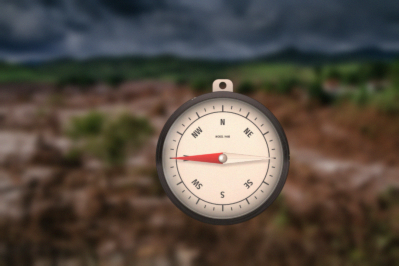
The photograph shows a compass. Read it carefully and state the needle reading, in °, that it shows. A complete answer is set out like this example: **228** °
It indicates **270** °
